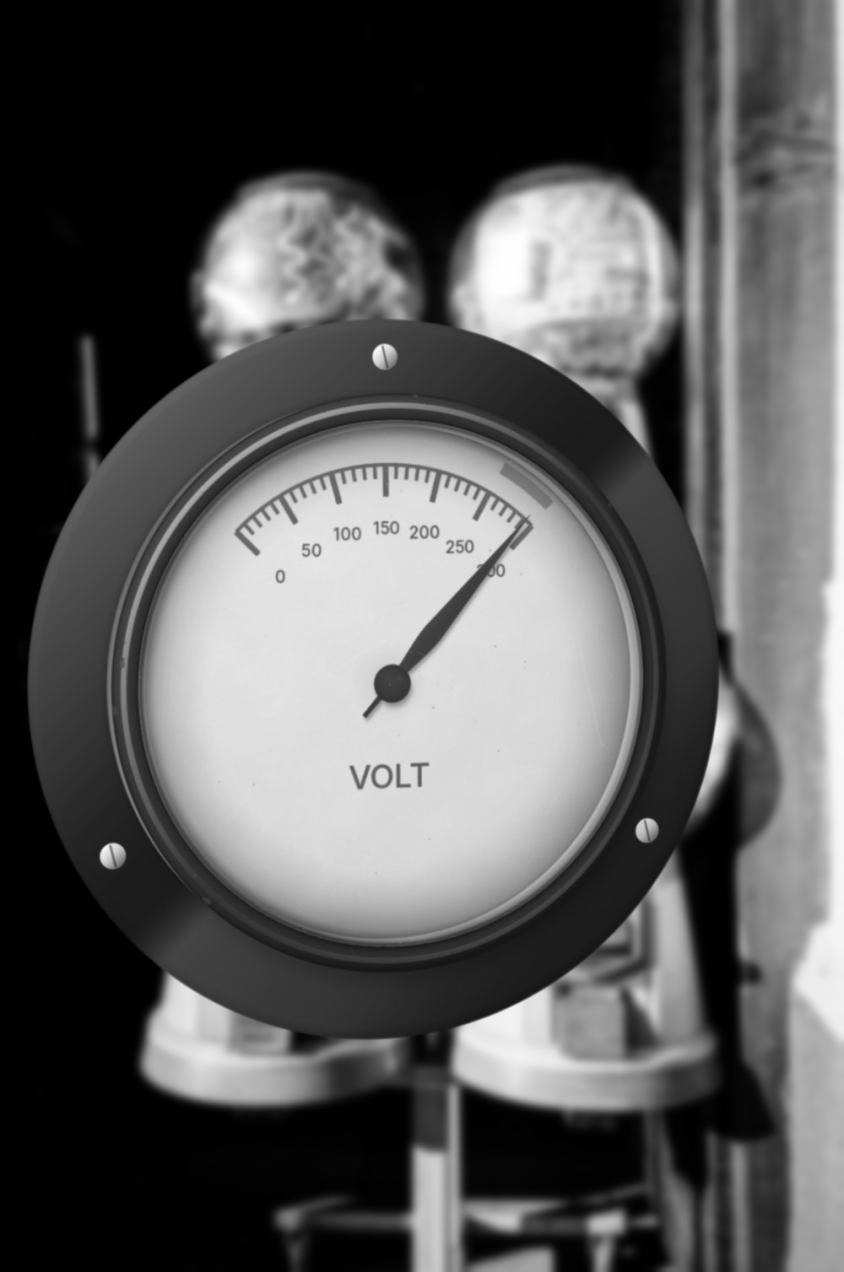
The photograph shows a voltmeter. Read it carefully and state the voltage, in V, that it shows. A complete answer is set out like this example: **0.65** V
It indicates **290** V
